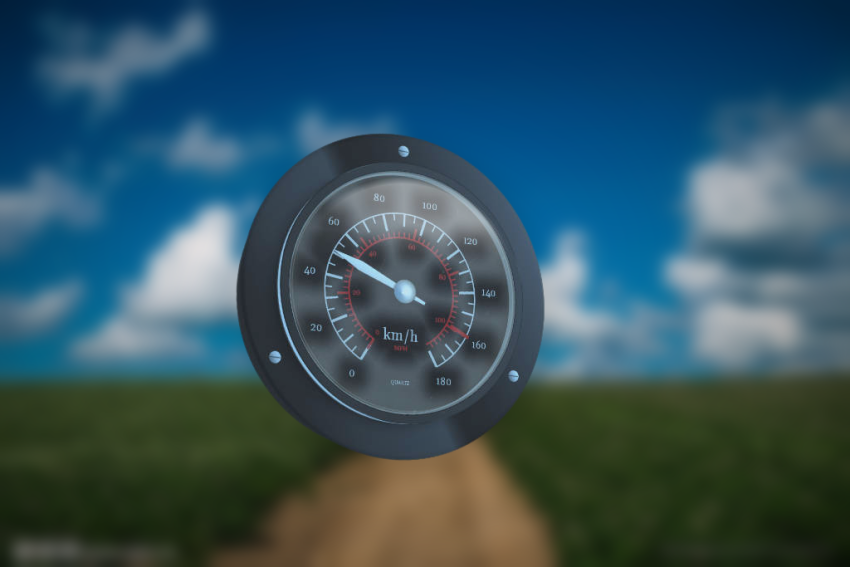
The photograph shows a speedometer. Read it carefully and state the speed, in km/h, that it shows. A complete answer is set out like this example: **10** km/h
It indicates **50** km/h
